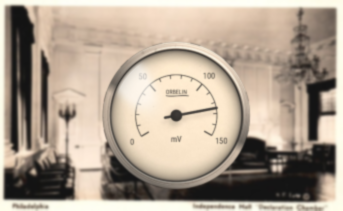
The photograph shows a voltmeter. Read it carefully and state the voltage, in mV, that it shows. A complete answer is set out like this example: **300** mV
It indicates **125** mV
